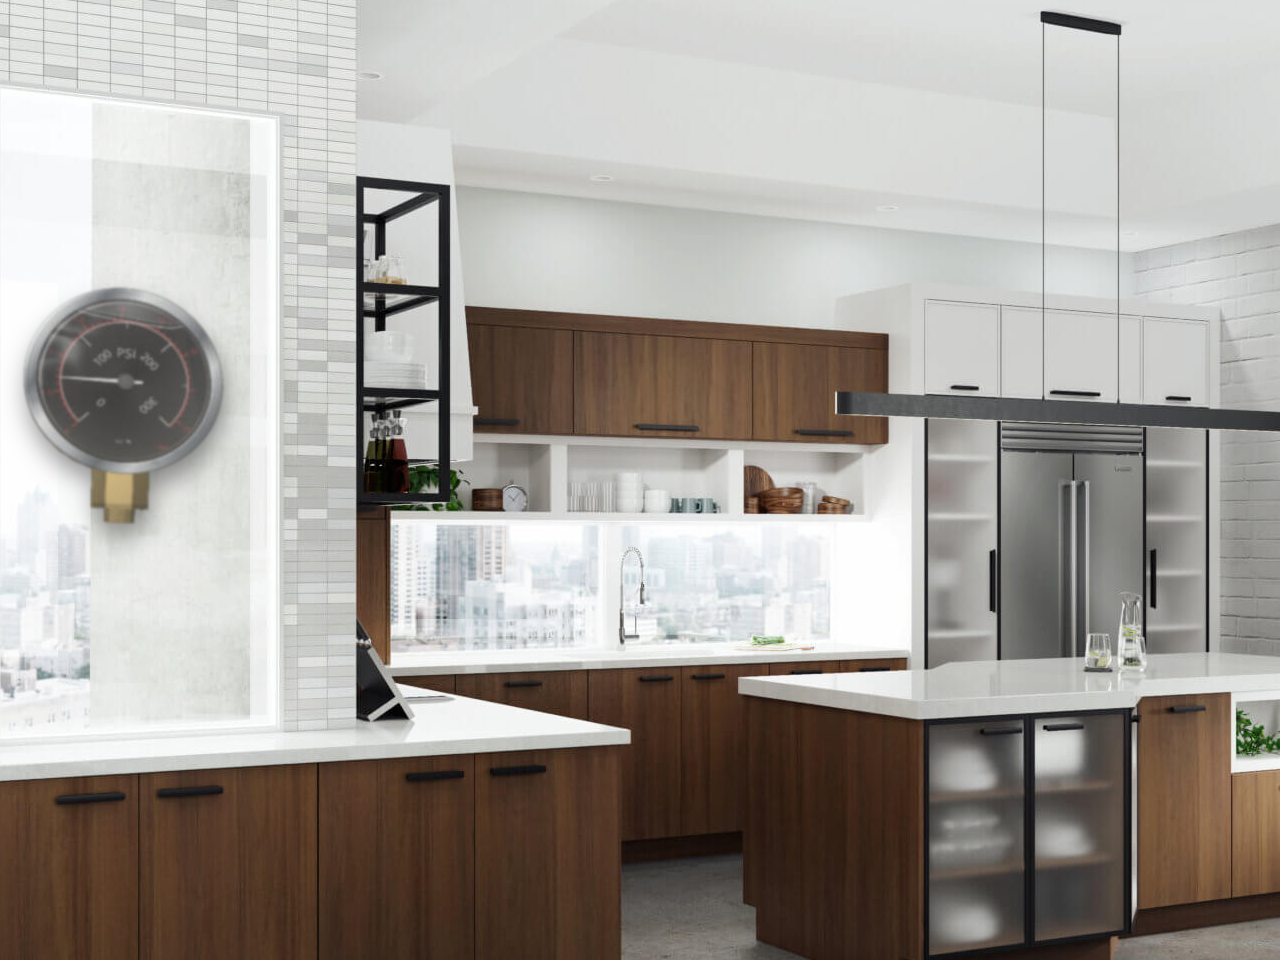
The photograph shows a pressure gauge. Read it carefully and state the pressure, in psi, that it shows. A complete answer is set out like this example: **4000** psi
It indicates **50** psi
